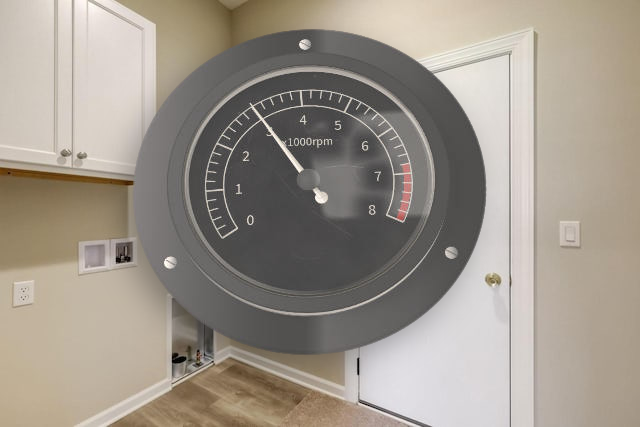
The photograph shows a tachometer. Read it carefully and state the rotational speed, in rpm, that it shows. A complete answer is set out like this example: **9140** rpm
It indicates **3000** rpm
